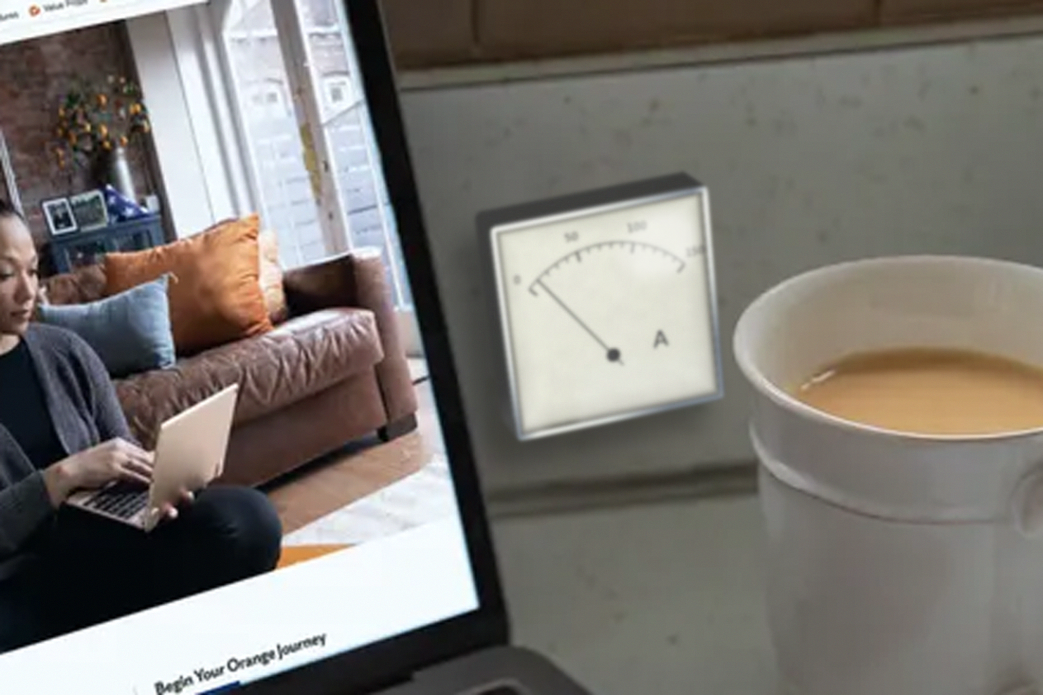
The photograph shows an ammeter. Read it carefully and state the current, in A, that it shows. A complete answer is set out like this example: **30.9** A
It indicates **10** A
